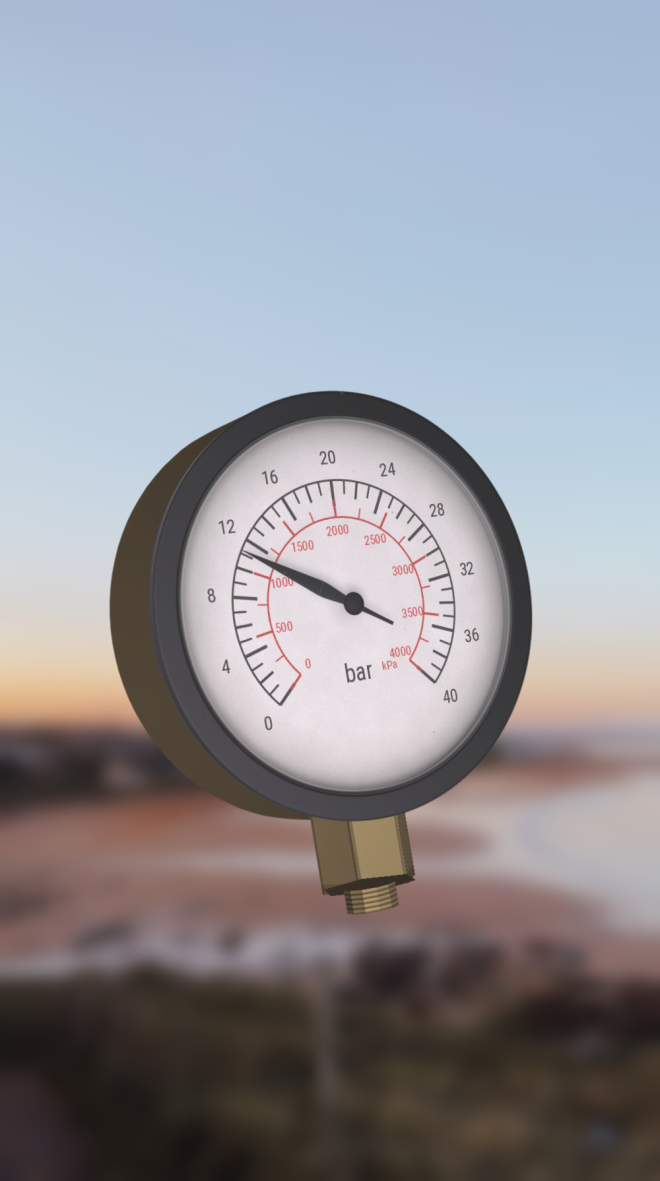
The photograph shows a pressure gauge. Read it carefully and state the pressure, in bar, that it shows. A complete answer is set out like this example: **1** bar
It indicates **11** bar
